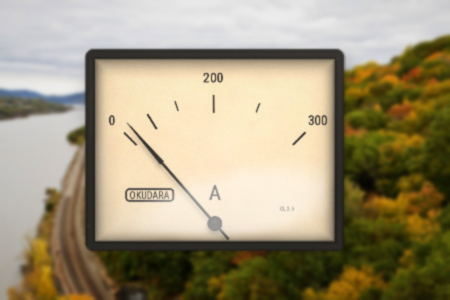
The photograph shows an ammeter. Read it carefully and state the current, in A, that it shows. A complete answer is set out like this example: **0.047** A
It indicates **50** A
